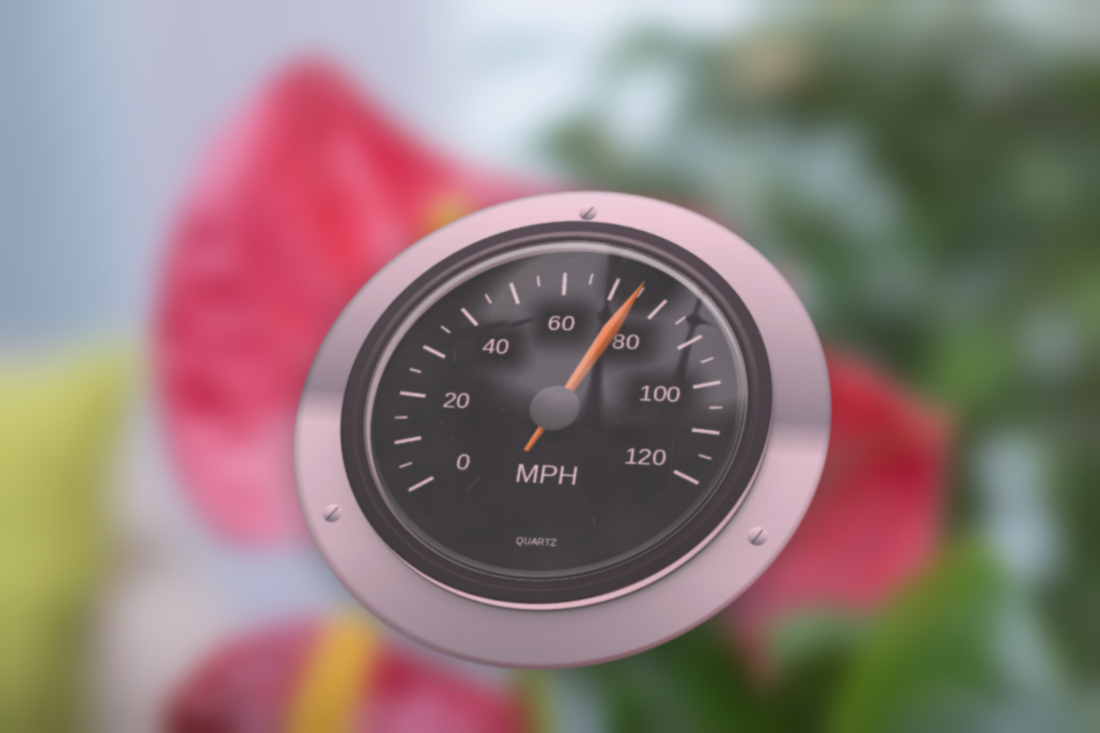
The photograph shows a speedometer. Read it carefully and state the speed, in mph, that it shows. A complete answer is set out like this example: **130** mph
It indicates **75** mph
